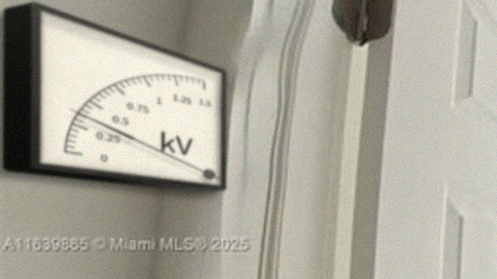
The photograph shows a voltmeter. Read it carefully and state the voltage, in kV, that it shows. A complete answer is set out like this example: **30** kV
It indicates **0.35** kV
